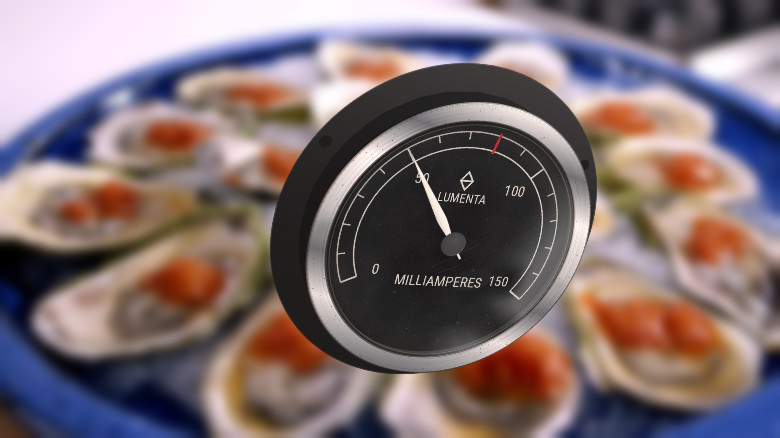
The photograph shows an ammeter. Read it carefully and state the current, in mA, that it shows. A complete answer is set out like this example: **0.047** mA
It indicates **50** mA
